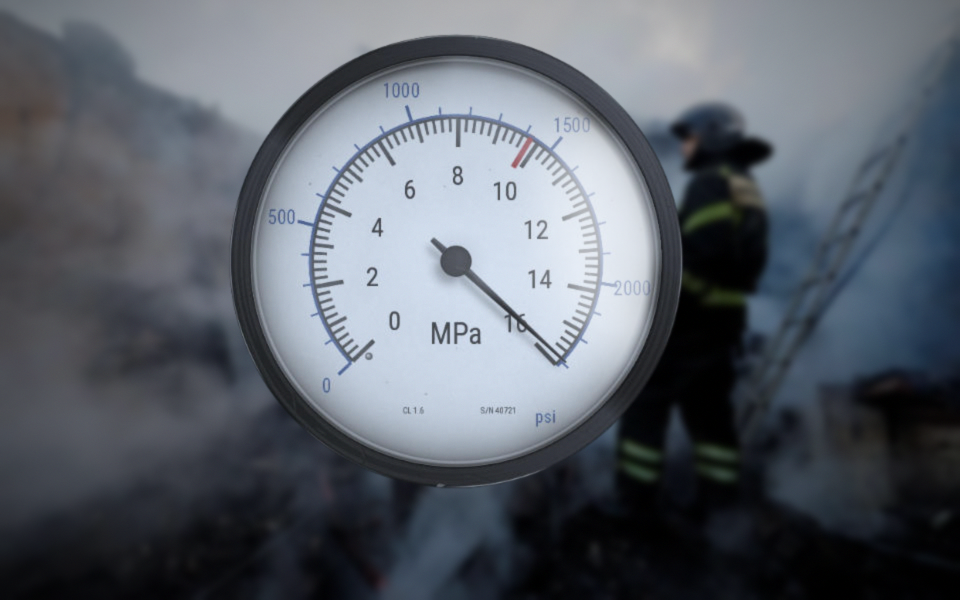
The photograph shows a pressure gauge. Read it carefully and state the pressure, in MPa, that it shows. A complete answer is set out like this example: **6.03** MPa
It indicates **15.8** MPa
